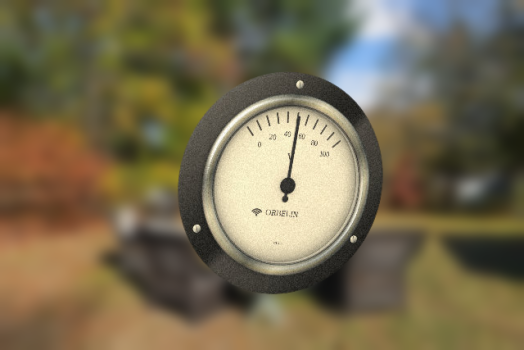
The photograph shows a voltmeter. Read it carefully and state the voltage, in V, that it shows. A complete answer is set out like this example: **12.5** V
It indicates **50** V
